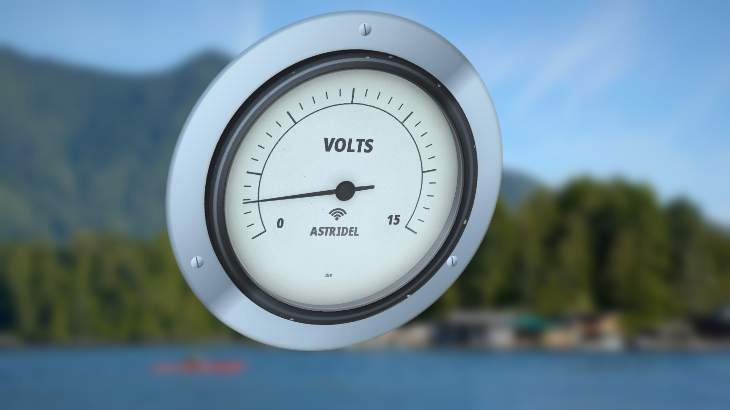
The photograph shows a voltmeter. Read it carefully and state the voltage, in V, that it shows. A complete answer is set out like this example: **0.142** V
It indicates **1.5** V
